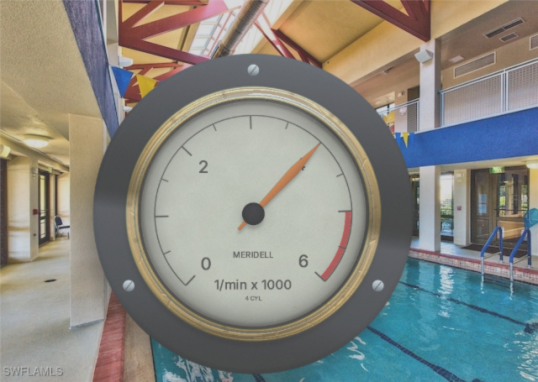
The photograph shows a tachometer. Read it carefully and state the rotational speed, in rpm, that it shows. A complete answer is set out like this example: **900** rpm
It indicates **4000** rpm
